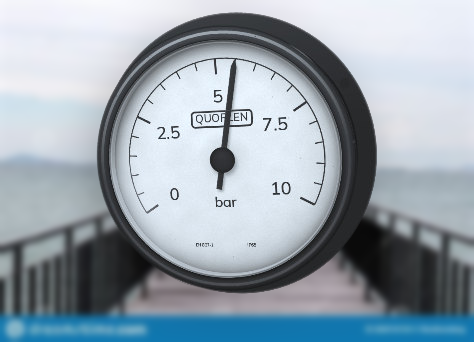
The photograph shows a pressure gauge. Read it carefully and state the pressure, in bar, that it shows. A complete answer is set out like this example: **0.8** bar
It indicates **5.5** bar
